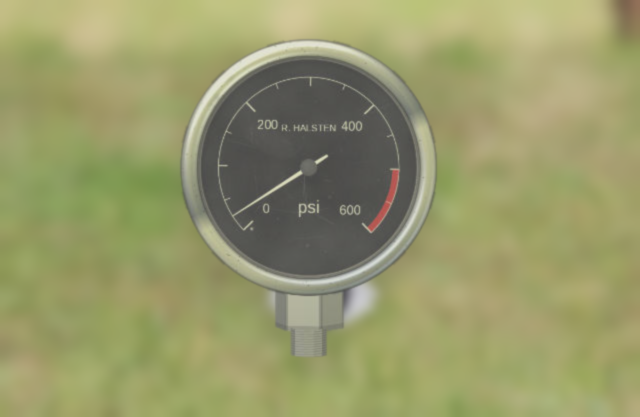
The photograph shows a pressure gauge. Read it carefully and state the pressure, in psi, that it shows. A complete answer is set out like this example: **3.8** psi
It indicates **25** psi
